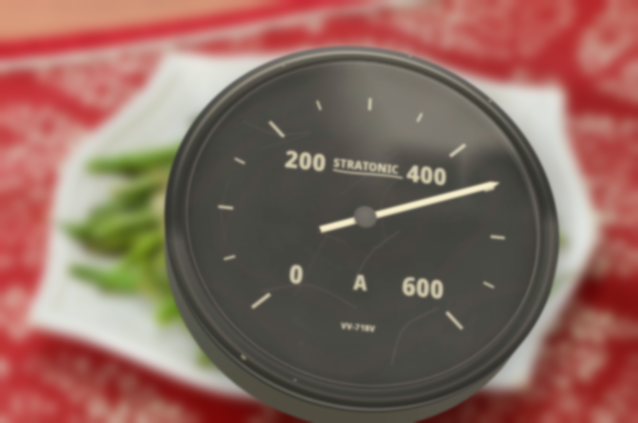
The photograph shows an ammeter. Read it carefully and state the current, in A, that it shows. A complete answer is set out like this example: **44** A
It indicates **450** A
